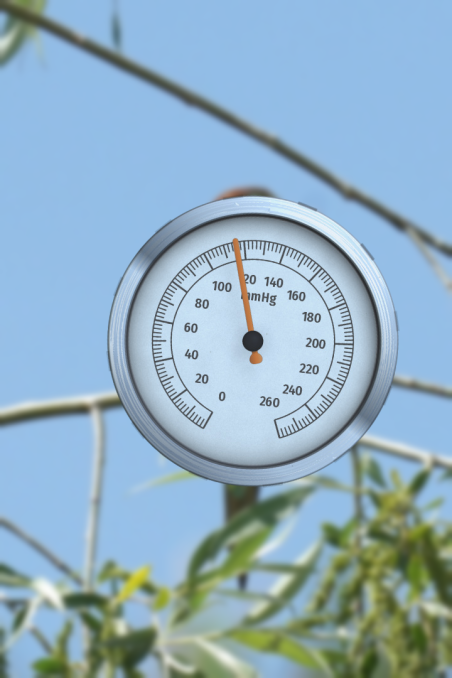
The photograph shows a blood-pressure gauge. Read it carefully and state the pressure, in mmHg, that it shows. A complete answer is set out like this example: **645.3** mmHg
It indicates **116** mmHg
